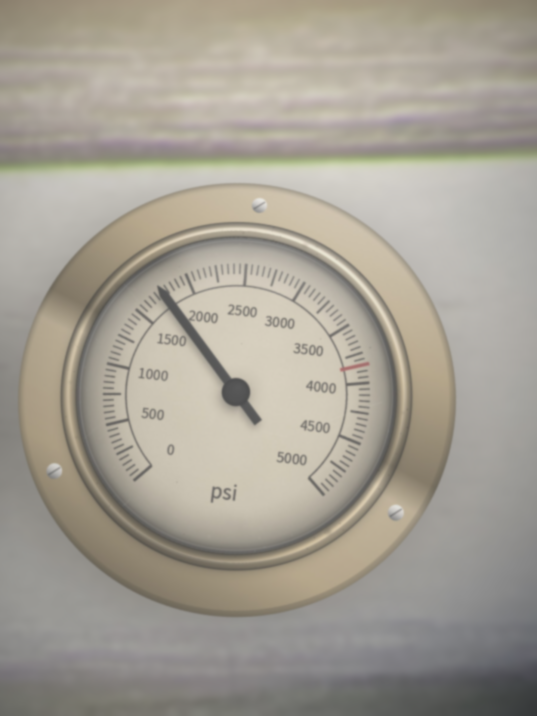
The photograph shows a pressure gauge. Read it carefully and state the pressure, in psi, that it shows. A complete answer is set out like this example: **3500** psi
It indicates **1750** psi
